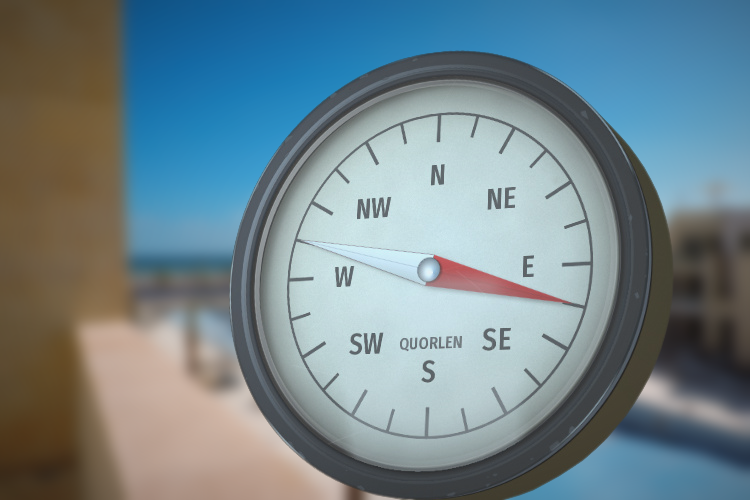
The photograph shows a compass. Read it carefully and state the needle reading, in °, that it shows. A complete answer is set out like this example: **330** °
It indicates **105** °
